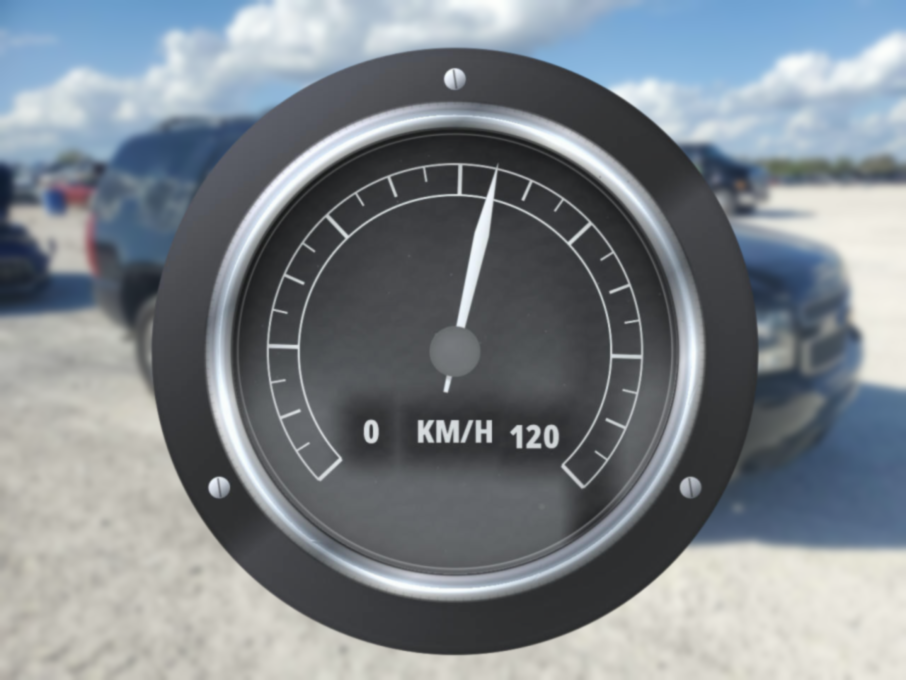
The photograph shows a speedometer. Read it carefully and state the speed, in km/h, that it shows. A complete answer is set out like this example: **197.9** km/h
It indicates **65** km/h
